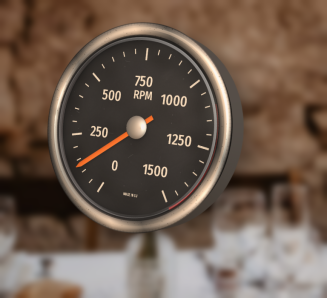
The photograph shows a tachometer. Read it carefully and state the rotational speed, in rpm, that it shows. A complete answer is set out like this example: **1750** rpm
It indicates **125** rpm
